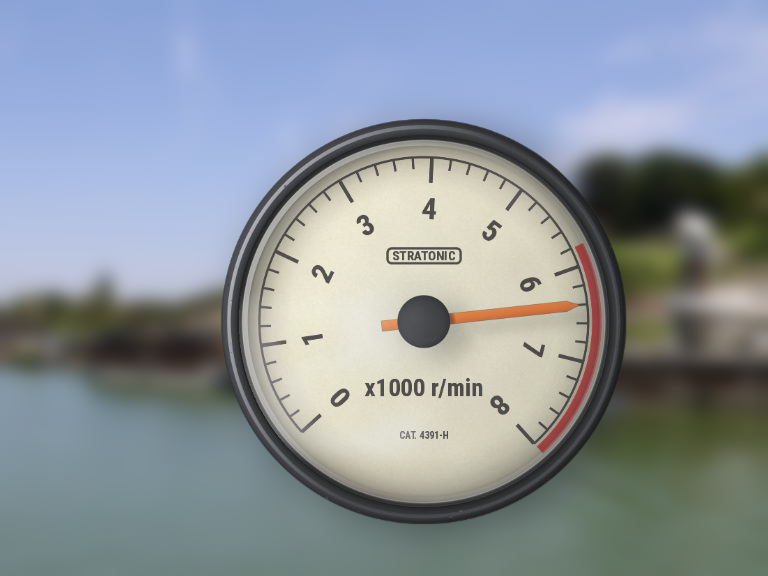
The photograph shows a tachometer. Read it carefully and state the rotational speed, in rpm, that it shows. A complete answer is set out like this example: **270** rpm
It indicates **6400** rpm
